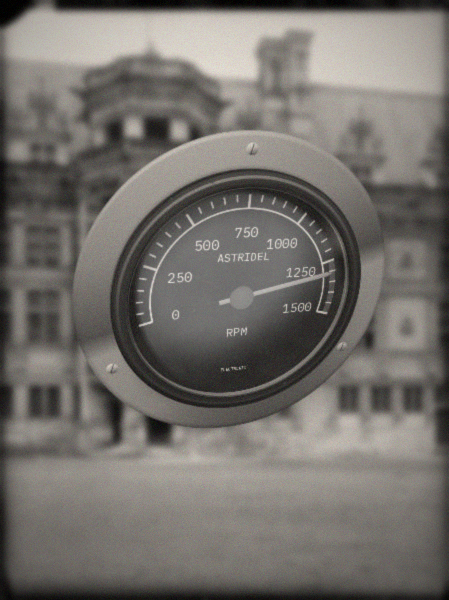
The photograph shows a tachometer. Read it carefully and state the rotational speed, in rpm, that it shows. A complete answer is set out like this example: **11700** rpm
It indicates **1300** rpm
